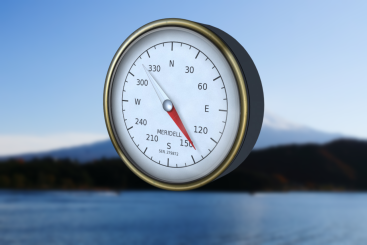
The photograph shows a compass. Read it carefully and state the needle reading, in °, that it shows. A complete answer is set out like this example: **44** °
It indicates **140** °
